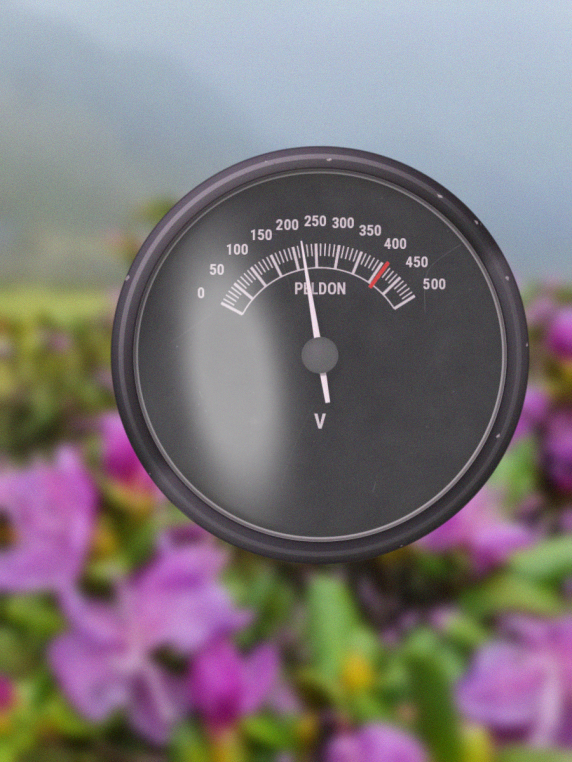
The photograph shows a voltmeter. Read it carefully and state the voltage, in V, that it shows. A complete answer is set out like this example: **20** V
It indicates **220** V
